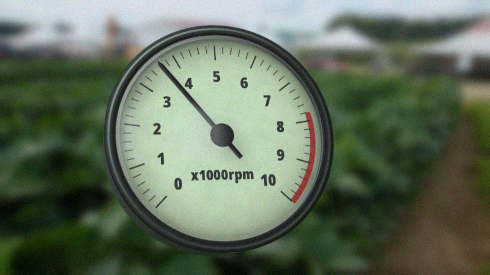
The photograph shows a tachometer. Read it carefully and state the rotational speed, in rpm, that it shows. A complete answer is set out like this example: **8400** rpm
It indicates **3600** rpm
